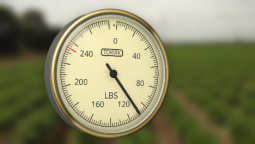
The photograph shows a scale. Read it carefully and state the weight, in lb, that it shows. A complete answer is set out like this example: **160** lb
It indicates **110** lb
